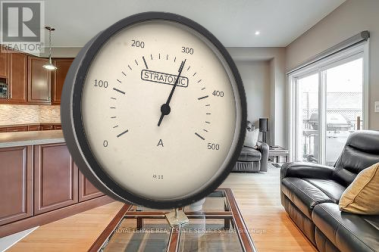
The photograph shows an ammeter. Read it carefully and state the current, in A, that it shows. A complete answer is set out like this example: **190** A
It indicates **300** A
